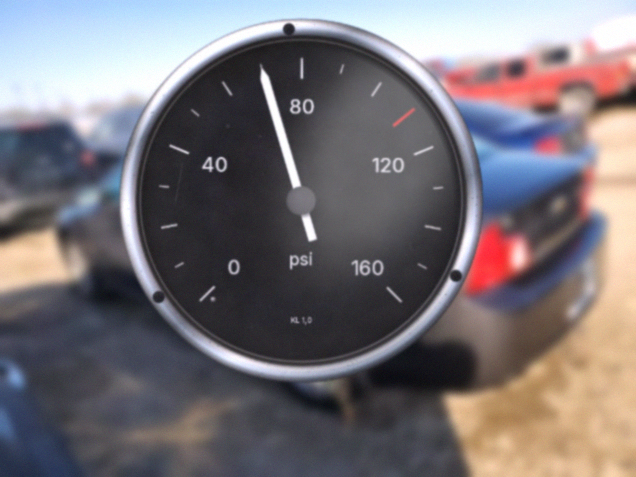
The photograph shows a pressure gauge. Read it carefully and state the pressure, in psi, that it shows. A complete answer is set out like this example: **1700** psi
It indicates **70** psi
